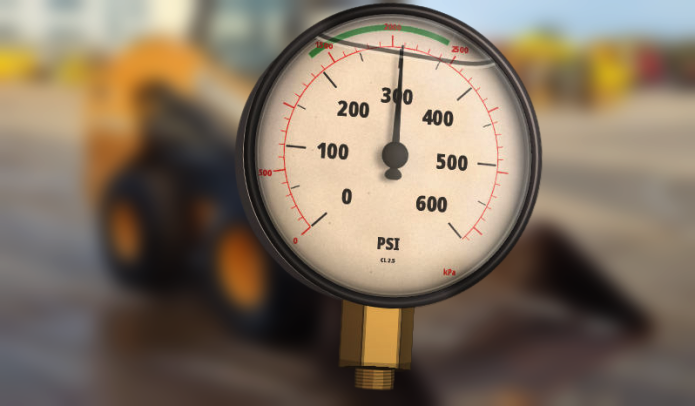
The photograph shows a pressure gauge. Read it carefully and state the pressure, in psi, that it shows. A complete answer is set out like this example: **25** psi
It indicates **300** psi
